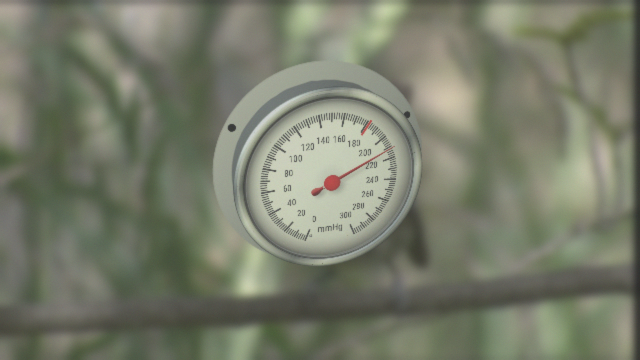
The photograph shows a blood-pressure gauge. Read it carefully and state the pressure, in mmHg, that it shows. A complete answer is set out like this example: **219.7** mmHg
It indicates **210** mmHg
